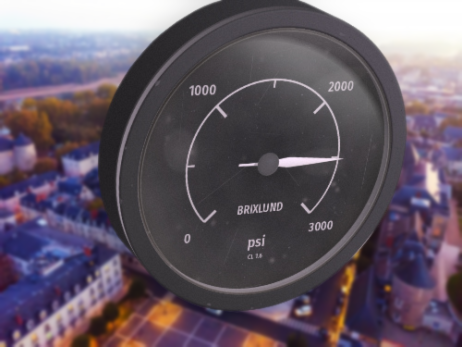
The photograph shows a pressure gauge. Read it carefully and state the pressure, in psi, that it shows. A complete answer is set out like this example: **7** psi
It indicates **2500** psi
